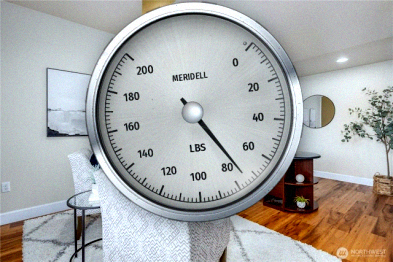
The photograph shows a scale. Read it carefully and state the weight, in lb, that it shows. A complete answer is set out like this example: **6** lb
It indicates **74** lb
